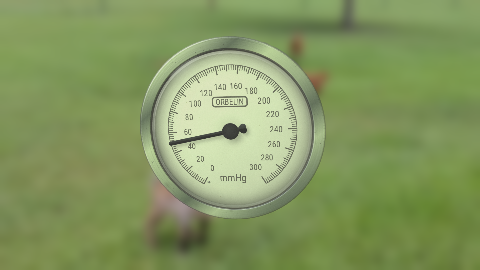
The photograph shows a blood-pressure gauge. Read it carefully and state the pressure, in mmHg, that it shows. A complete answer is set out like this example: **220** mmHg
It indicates **50** mmHg
